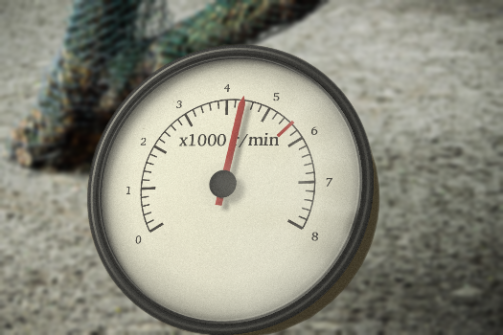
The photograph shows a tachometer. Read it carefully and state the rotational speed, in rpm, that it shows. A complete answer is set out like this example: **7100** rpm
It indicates **4400** rpm
